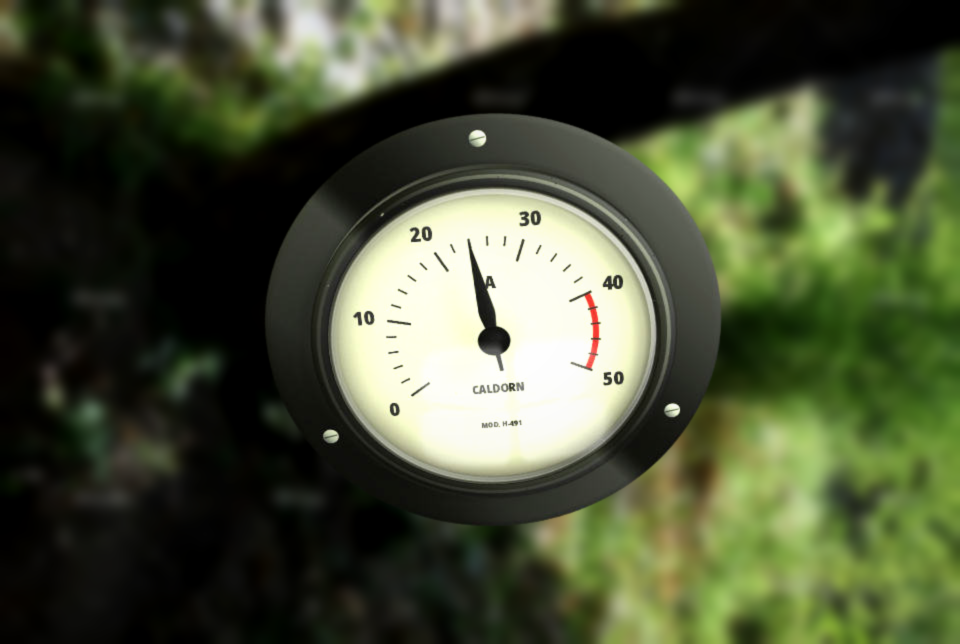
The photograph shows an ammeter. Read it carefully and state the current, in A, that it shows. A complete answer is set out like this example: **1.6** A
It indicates **24** A
